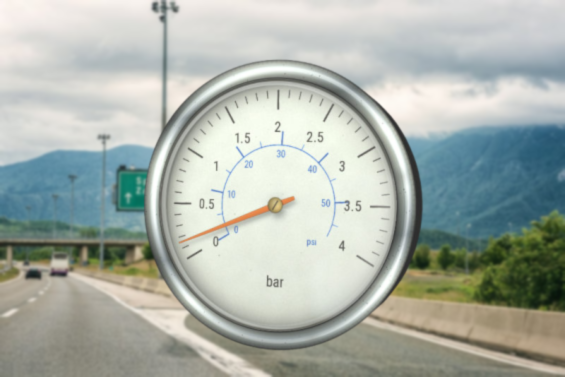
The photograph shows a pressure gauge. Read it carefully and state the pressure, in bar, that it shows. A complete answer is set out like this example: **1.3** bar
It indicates **0.15** bar
